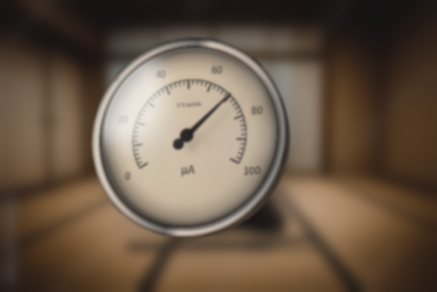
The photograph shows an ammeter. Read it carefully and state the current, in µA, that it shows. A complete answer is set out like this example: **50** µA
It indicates **70** µA
